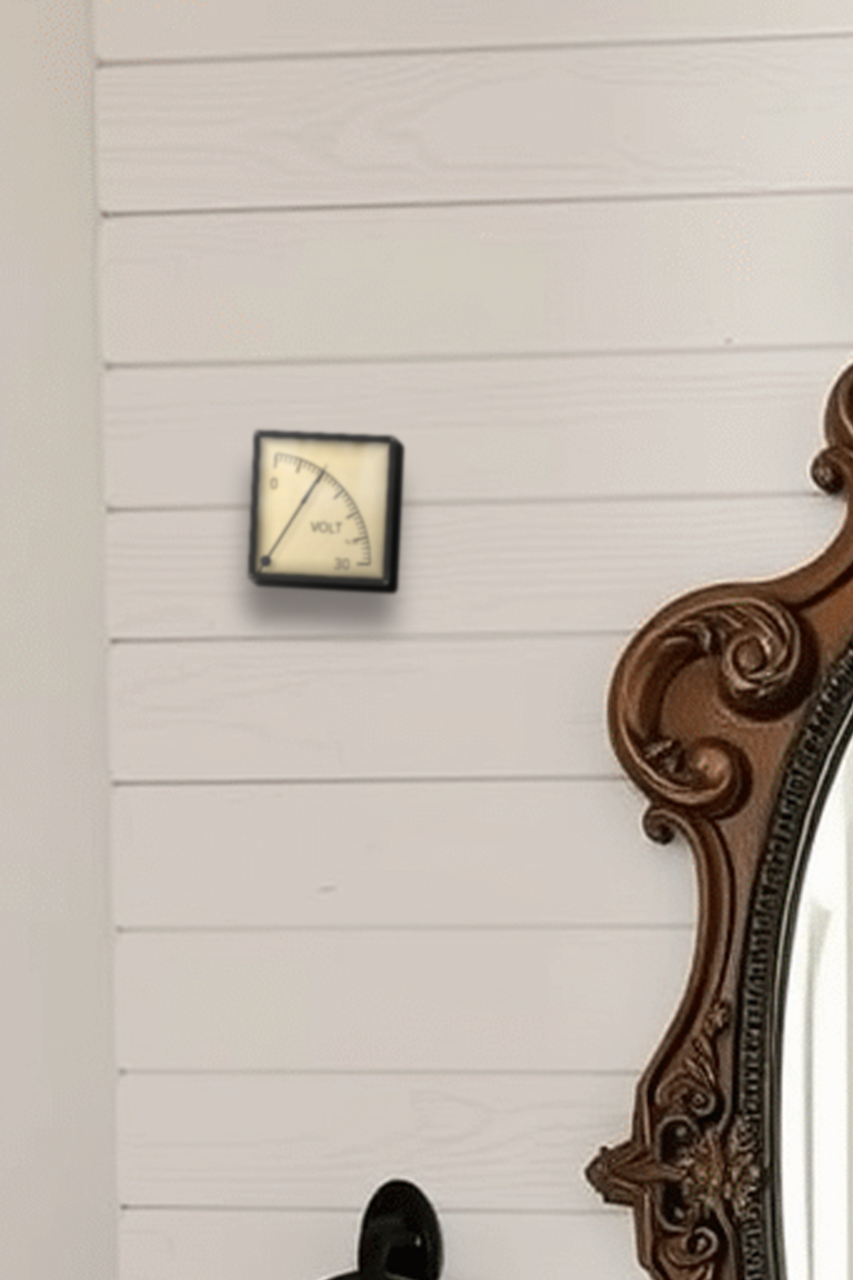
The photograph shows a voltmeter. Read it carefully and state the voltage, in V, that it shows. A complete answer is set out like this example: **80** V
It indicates **10** V
